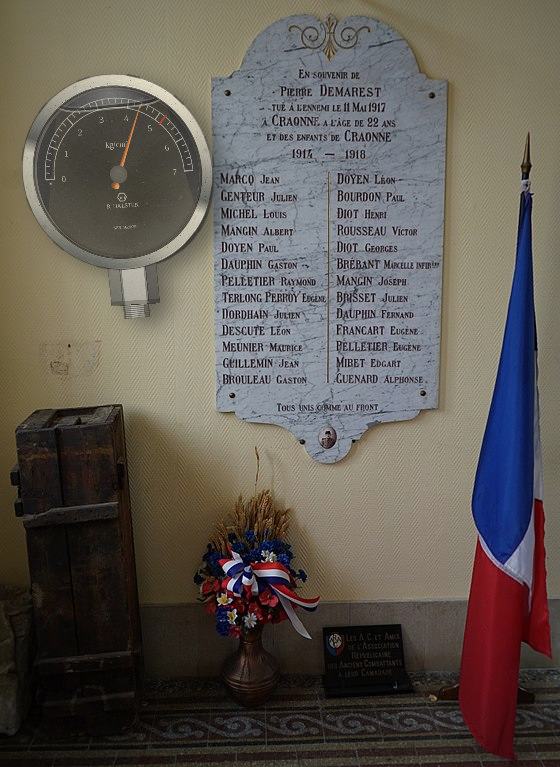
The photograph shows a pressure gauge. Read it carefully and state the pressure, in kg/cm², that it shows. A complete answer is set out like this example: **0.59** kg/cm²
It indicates **4.4** kg/cm²
